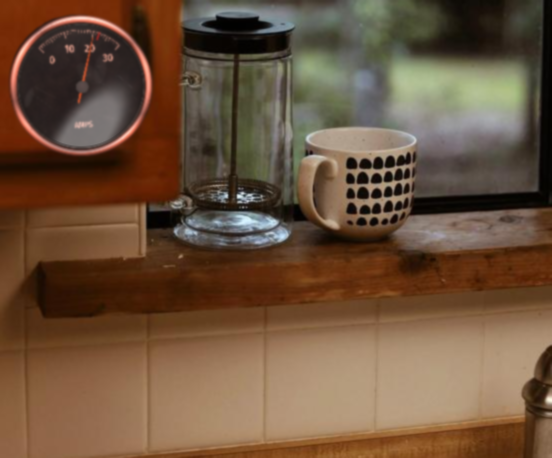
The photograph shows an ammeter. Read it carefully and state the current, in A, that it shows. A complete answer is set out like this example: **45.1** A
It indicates **20** A
